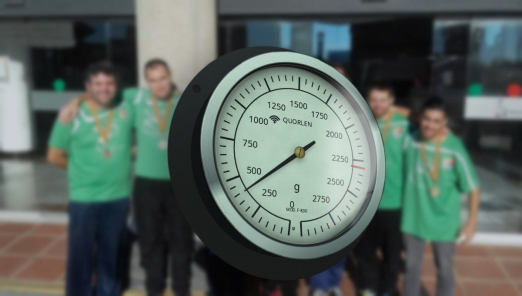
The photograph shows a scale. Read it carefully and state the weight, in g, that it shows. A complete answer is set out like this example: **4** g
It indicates **400** g
